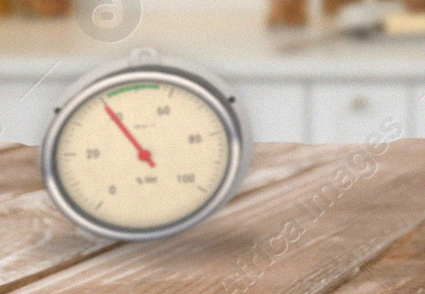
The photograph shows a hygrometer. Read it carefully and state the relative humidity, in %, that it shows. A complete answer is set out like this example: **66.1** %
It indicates **40** %
